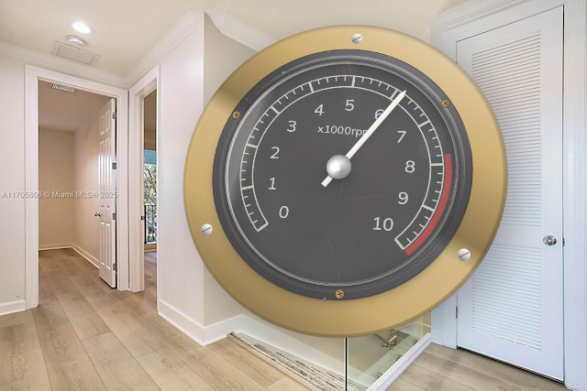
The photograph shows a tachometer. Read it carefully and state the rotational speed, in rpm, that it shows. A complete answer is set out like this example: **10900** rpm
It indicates **6200** rpm
